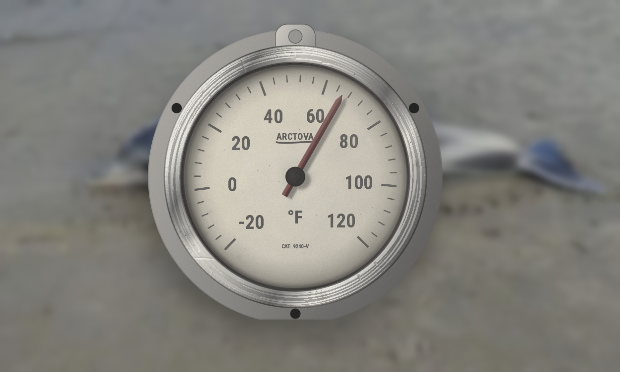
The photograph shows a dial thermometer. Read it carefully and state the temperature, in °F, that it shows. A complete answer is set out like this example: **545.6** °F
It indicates **66** °F
